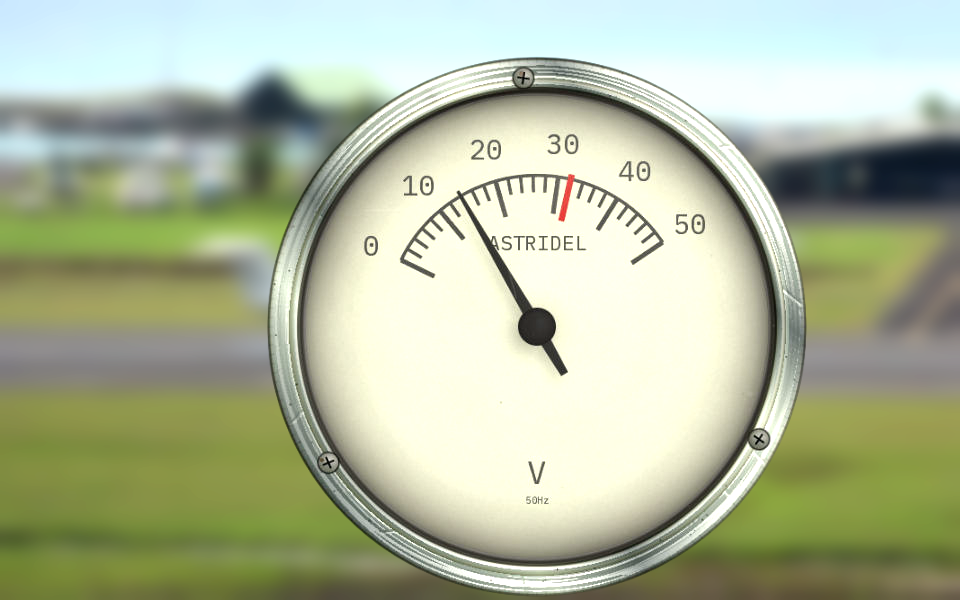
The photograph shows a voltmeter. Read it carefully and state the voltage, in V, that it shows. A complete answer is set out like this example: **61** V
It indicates **14** V
